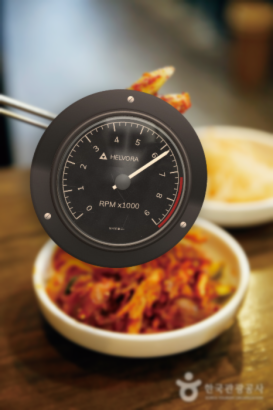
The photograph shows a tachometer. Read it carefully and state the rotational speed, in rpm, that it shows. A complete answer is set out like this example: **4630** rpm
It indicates **6200** rpm
